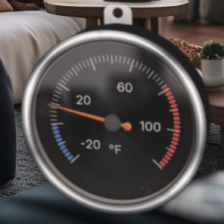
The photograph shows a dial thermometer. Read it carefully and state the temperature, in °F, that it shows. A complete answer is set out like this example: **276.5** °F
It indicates **10** °F
